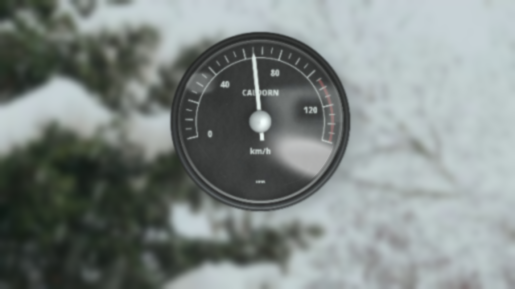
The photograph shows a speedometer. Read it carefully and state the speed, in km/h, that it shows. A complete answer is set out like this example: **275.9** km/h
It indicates **65** km/h
